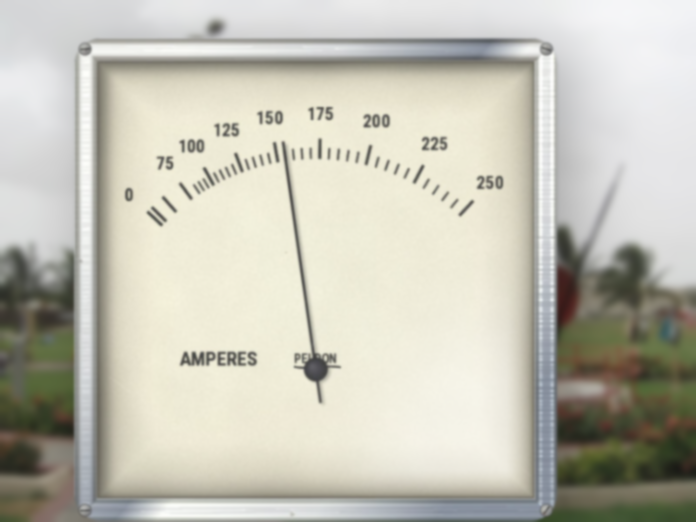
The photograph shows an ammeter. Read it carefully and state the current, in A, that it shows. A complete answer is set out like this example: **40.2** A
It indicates **155** A
